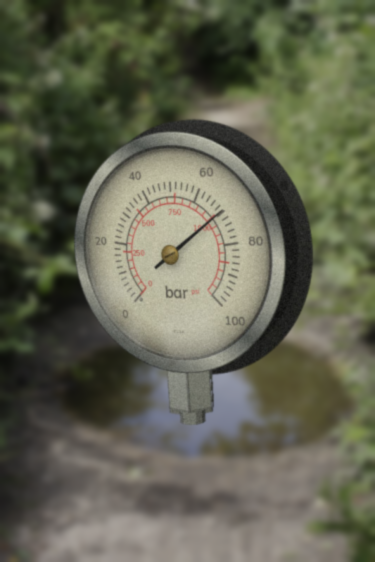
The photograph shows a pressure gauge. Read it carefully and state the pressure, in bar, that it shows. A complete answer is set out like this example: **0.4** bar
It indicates **70** bar
